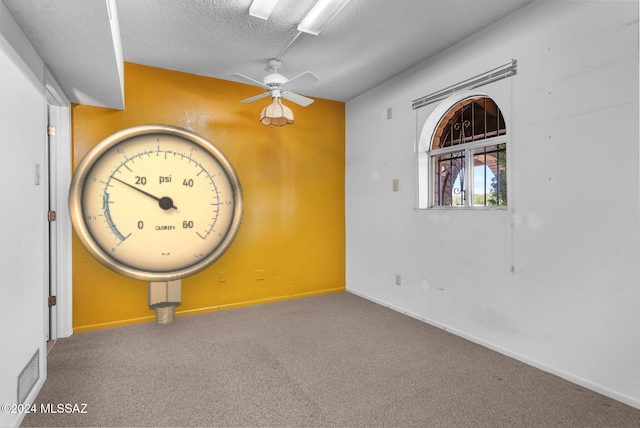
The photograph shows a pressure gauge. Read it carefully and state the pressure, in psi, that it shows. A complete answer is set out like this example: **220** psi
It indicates **16** psi
